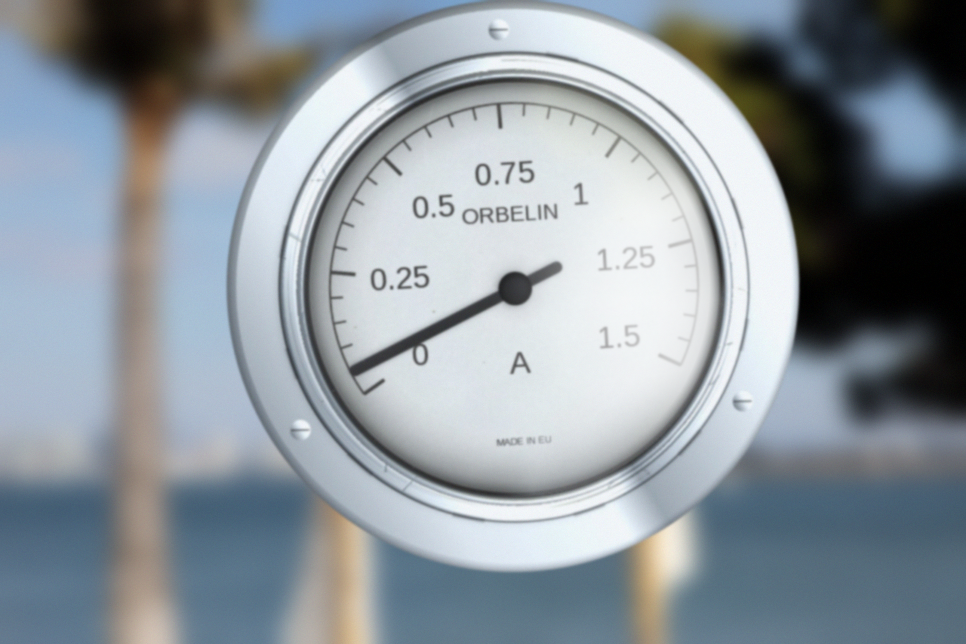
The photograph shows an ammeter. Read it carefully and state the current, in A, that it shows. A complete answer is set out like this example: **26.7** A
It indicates **0.05** A
